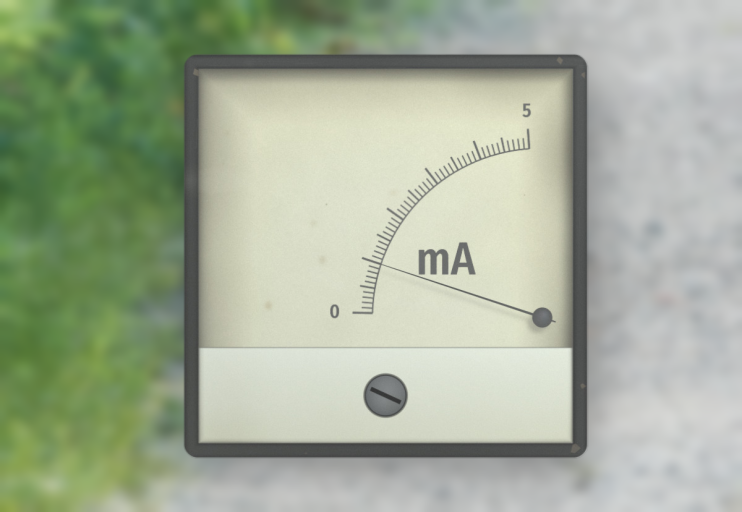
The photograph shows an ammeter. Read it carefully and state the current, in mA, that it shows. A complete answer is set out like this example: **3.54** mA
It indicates **1** mA
